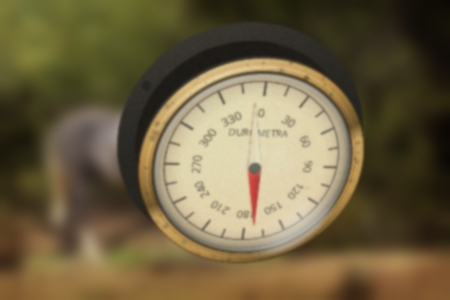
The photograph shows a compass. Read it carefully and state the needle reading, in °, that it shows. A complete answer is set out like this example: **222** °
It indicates **172.5** °
